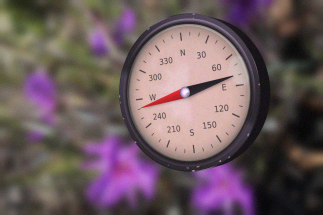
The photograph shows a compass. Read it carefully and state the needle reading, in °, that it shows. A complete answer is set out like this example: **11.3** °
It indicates **260** °
